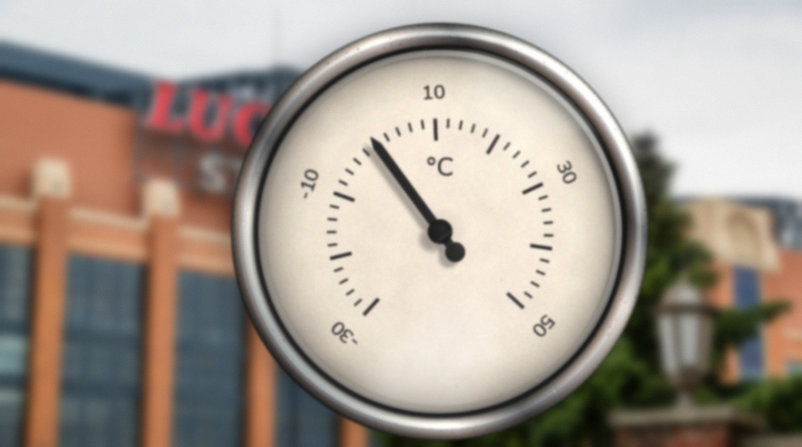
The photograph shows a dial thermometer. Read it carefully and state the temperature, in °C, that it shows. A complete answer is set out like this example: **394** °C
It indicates **0** °C
